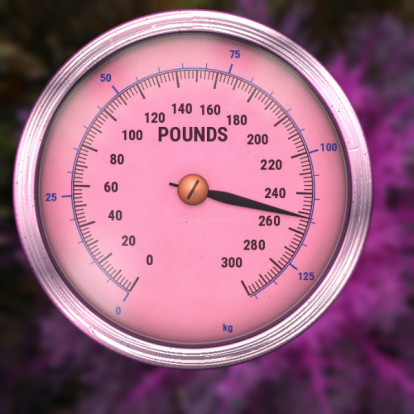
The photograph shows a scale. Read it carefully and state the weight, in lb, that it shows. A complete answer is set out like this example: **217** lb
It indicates **252** lb
